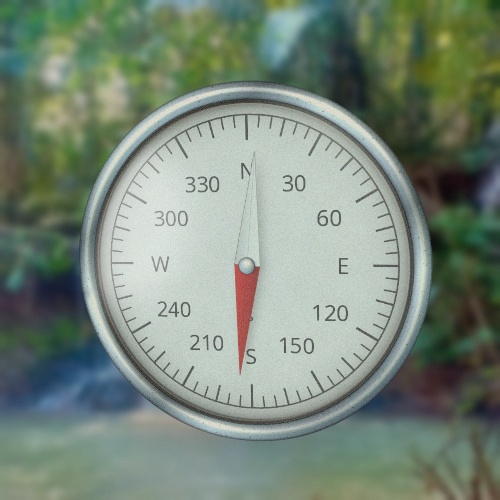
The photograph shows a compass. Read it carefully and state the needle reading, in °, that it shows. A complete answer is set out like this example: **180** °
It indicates **185** °
